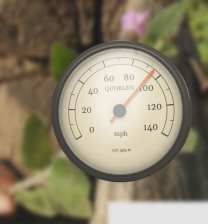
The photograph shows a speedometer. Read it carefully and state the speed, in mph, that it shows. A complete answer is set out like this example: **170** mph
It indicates **95** mph
